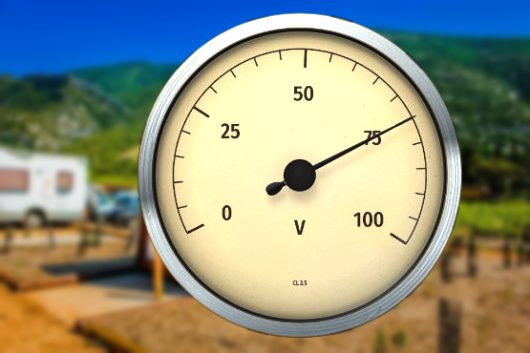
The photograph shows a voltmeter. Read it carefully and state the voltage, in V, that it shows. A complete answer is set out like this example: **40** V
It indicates **75** V
